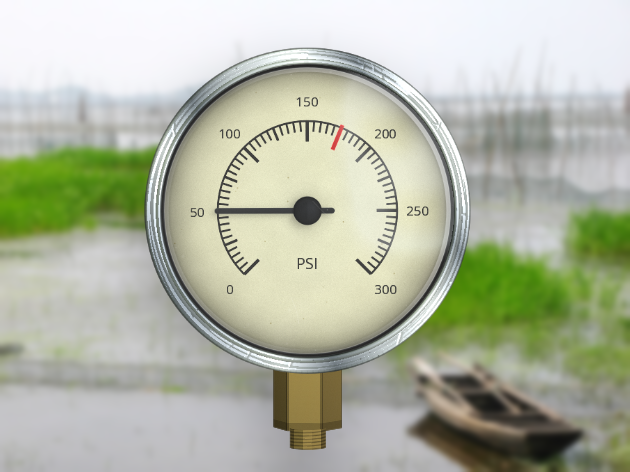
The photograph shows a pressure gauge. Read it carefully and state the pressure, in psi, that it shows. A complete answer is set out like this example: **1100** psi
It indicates **50** psi
